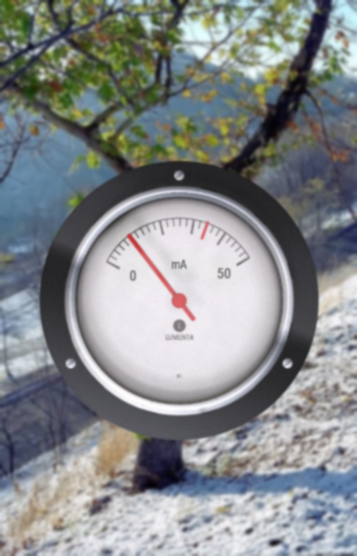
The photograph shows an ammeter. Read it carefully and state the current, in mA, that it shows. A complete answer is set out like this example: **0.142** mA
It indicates **10** mA
